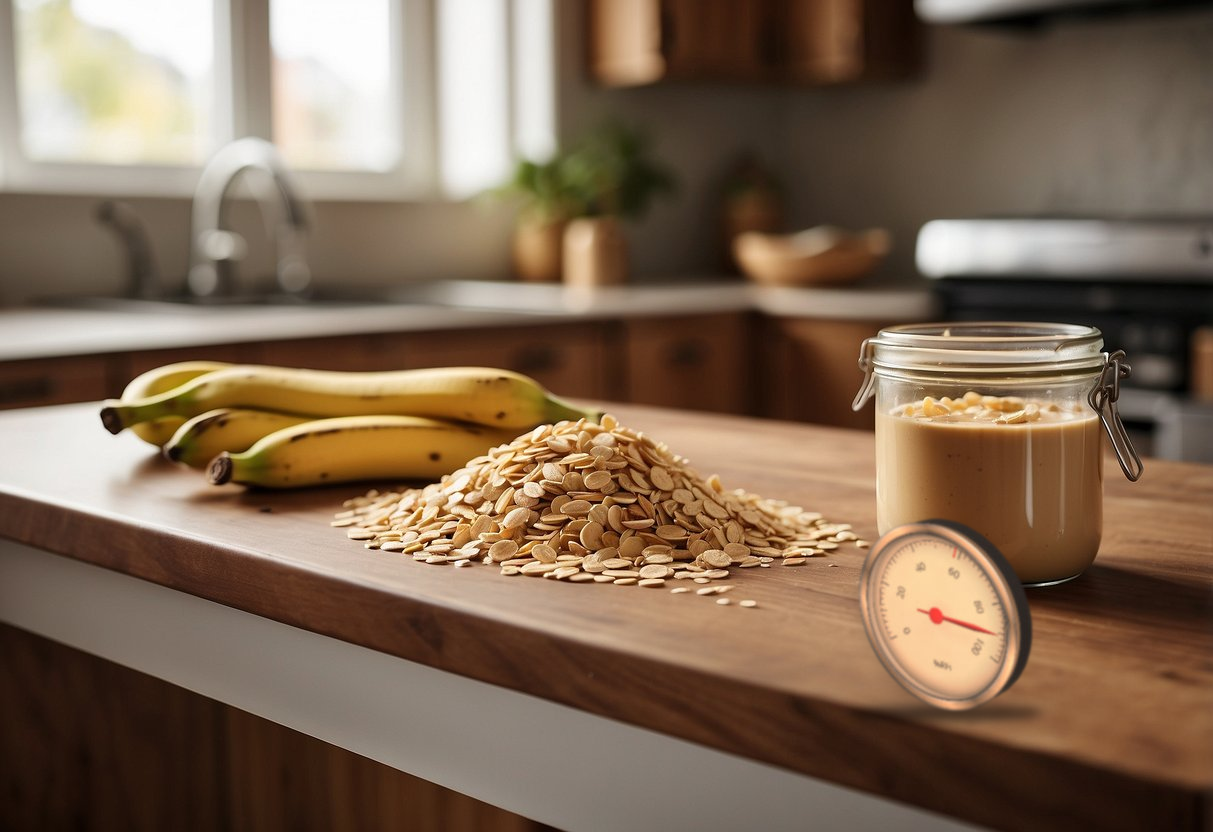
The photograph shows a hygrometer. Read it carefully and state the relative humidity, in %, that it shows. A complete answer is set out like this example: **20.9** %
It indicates **90** %
